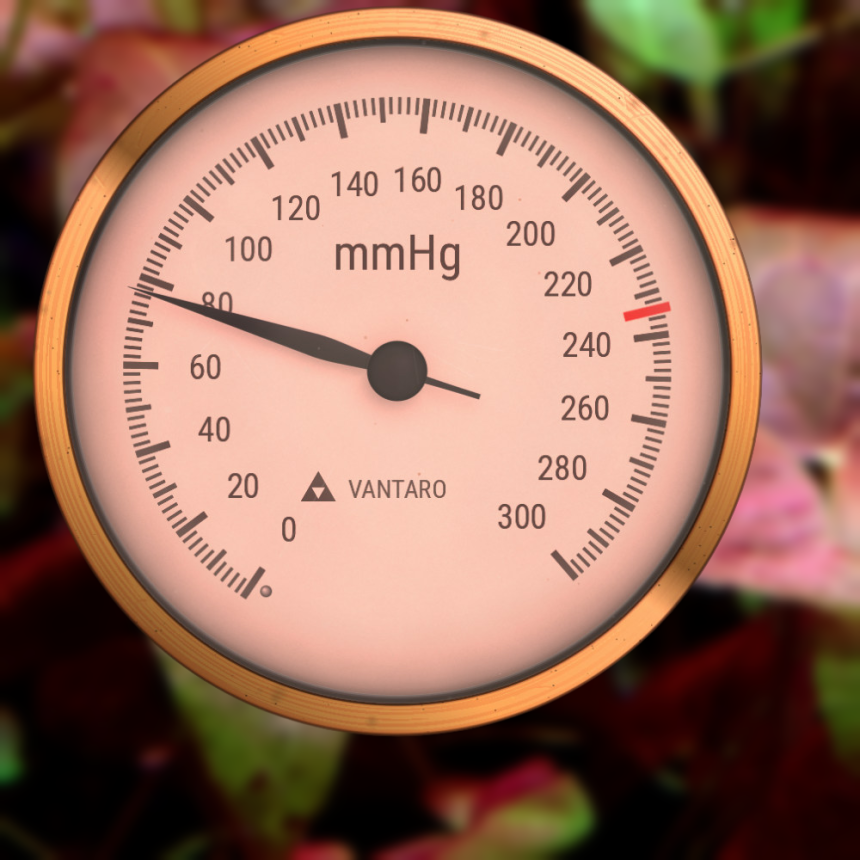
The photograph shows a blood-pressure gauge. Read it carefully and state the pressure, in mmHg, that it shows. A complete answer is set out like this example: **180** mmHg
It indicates **77** mmHg
